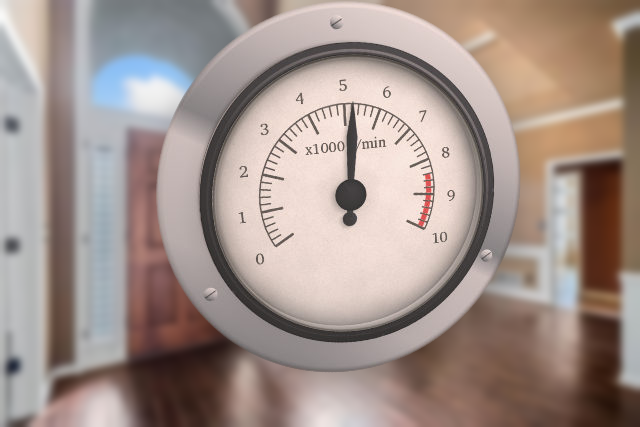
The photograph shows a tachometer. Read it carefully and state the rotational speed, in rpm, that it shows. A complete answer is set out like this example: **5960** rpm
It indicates **5200** rpm
